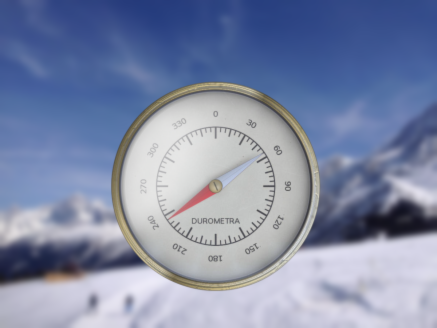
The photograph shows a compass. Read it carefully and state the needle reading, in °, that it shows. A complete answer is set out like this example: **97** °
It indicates **235** °
